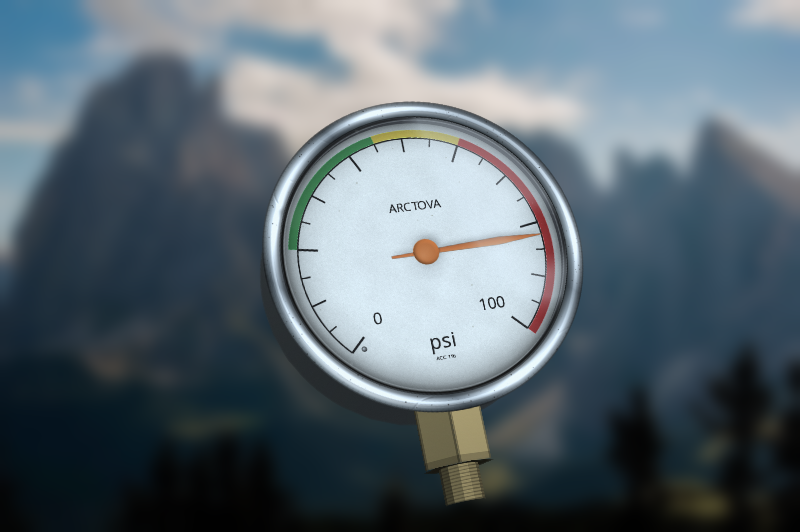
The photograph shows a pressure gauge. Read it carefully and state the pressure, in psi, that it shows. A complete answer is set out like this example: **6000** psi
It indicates **82.5** psi
